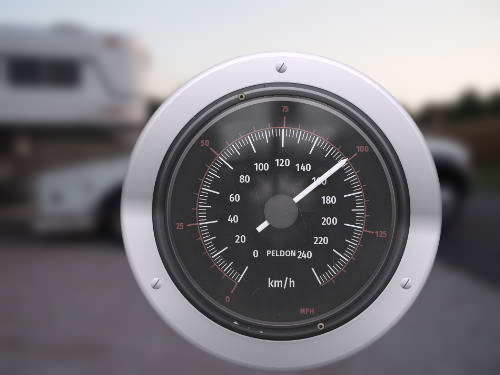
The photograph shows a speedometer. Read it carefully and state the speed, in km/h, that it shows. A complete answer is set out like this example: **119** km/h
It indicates **160** km/h
